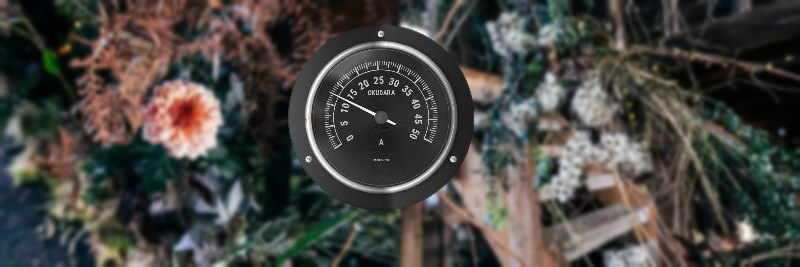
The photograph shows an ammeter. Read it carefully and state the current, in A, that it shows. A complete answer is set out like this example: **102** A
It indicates **12.5** A
